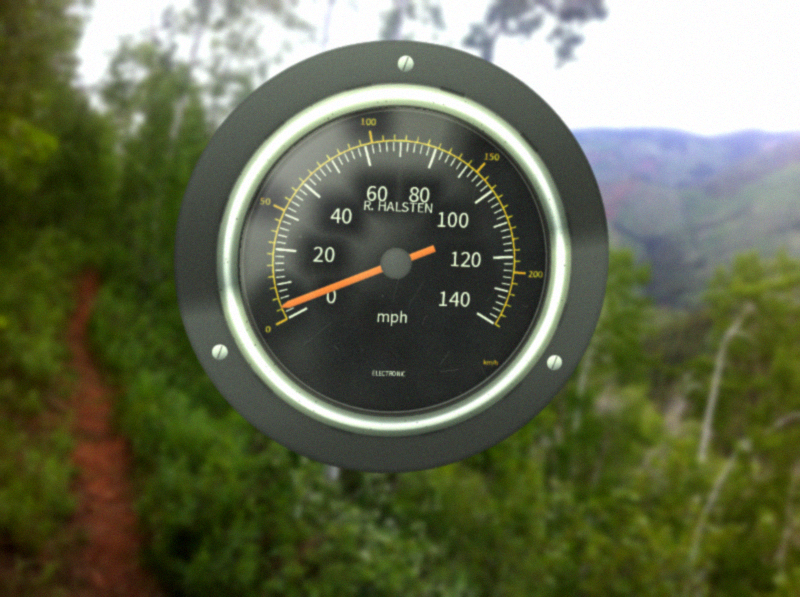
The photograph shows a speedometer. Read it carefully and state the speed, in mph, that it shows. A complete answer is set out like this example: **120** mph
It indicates **4** mph
